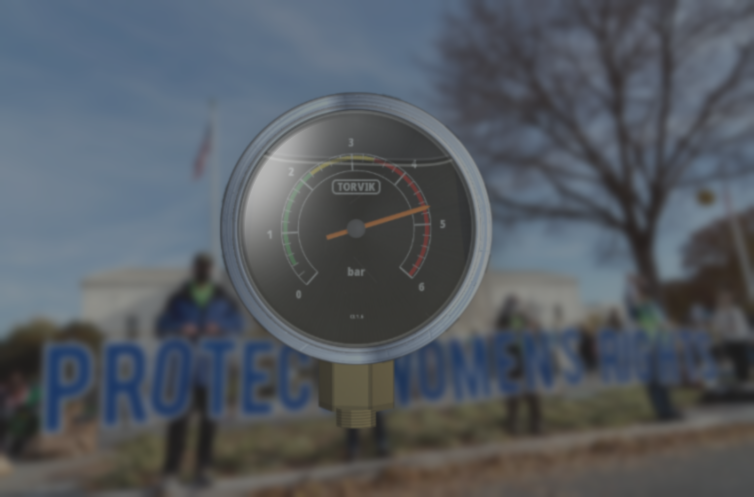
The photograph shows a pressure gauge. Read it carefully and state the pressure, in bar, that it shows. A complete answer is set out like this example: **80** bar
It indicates **4.7** bar
